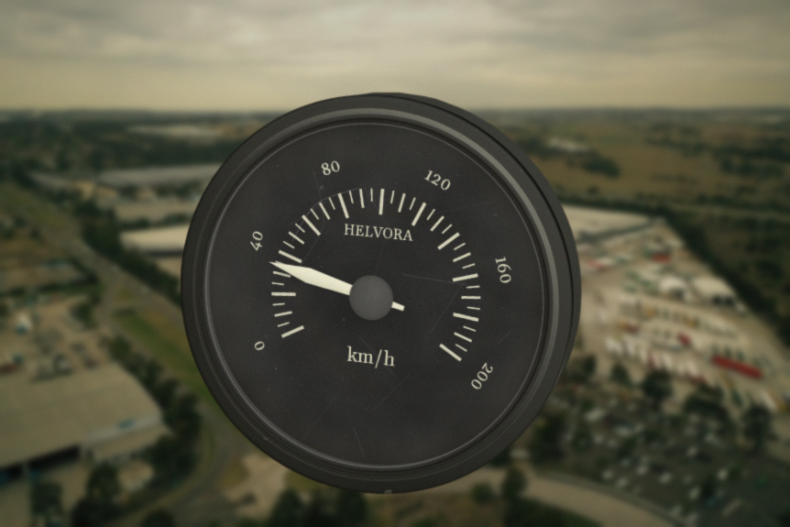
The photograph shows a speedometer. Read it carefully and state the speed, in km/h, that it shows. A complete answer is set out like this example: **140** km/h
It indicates **35** km/h
